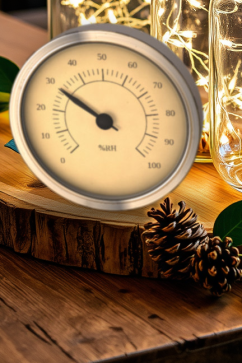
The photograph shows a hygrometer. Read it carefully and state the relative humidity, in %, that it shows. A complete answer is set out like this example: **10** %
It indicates **30** %
